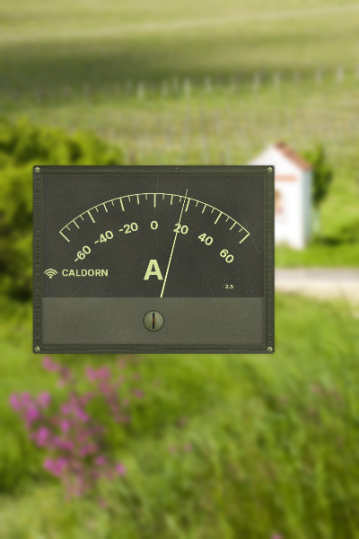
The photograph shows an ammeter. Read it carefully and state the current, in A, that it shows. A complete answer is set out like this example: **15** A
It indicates **17.5** A
